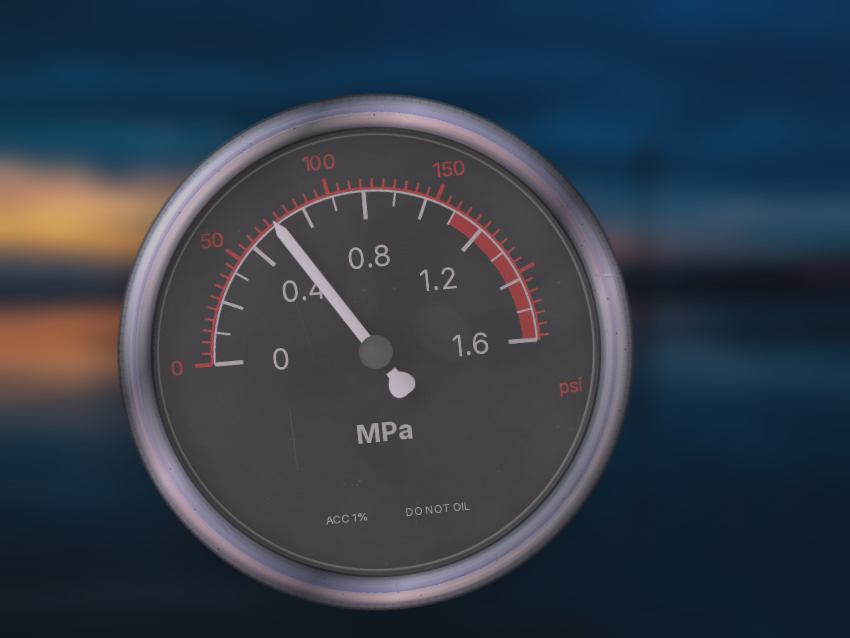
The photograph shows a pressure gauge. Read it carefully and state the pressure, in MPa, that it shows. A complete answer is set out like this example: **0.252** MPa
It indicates **0.5** MPa
